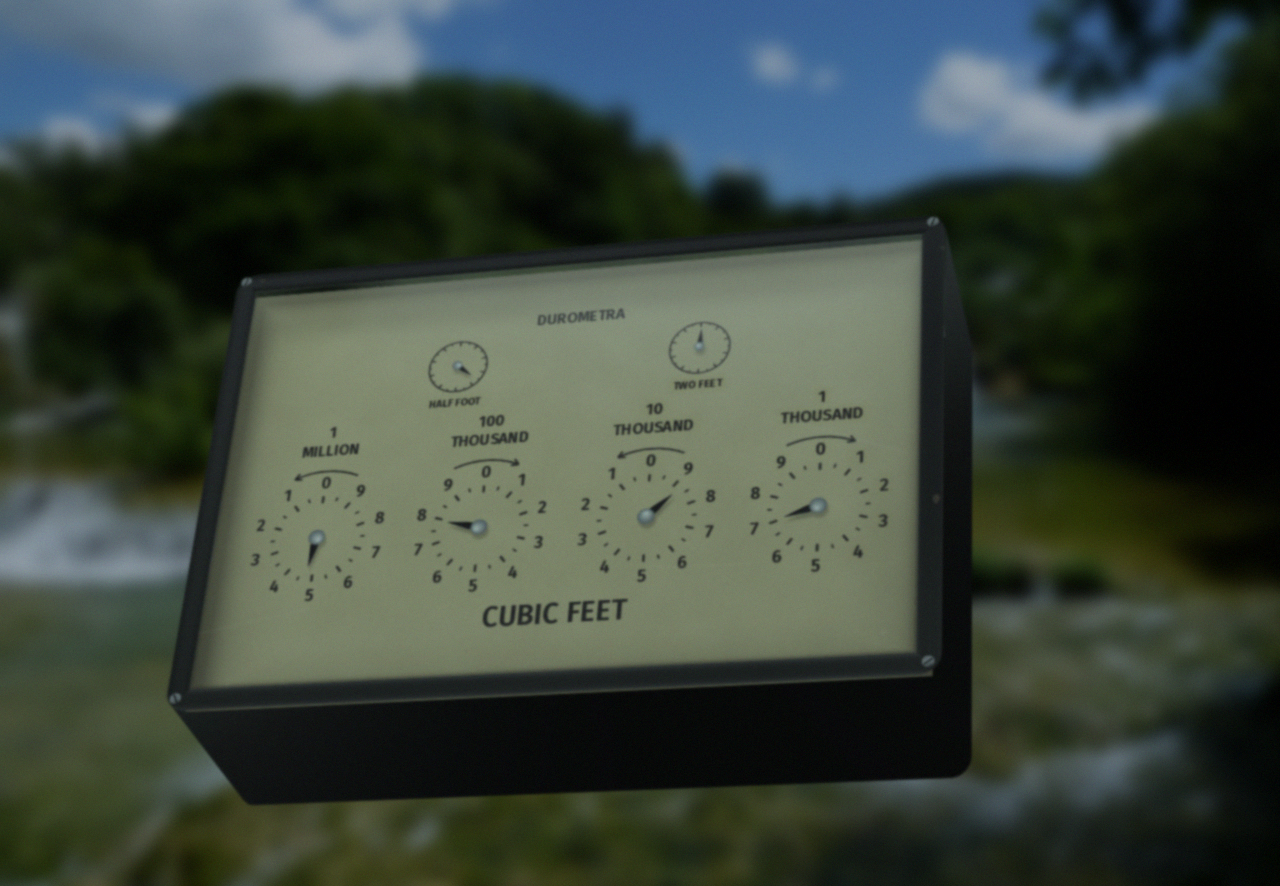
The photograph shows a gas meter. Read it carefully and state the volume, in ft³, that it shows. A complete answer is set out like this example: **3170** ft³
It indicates **478700** ft³
